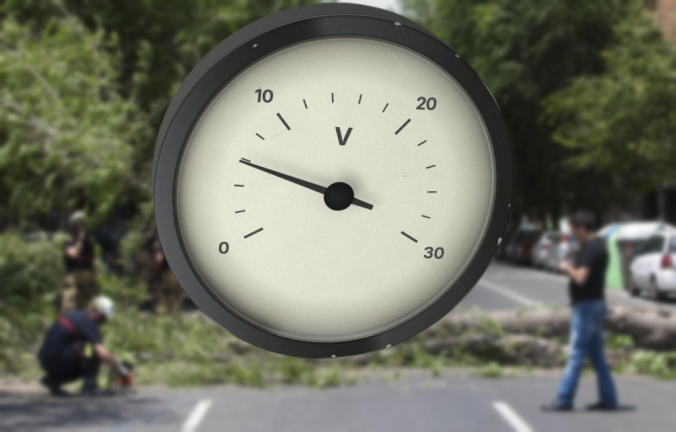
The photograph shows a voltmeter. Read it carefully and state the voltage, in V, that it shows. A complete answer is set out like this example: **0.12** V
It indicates **6** V
